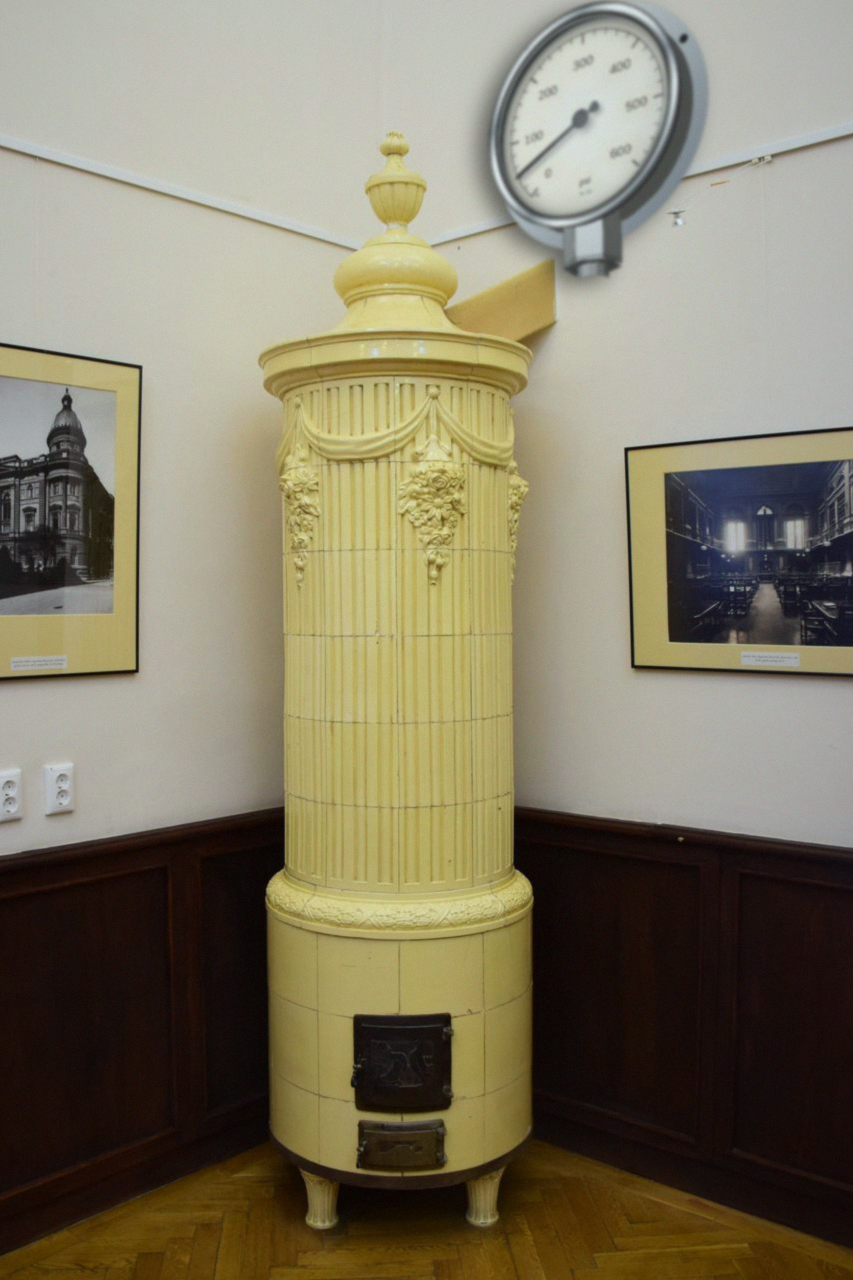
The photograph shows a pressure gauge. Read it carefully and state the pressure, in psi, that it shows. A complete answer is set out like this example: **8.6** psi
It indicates **40** psi
